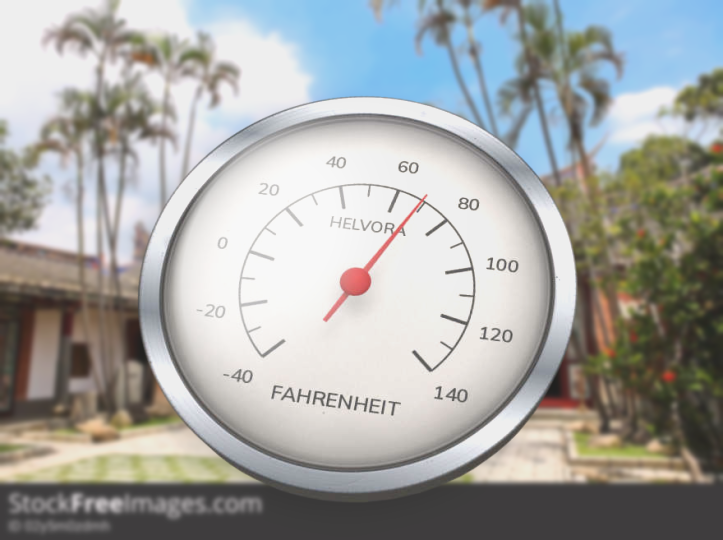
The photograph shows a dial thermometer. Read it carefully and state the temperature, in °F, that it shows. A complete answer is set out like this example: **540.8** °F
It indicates **70** °F
